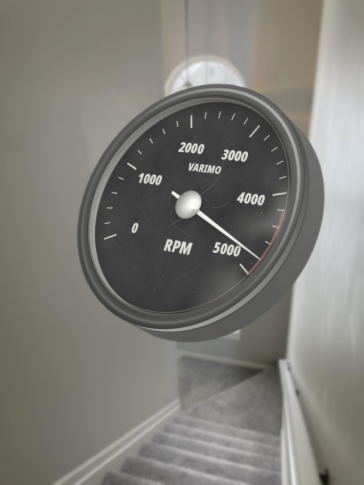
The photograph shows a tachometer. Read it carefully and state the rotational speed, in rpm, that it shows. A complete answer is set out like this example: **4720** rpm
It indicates **4800** rpm
